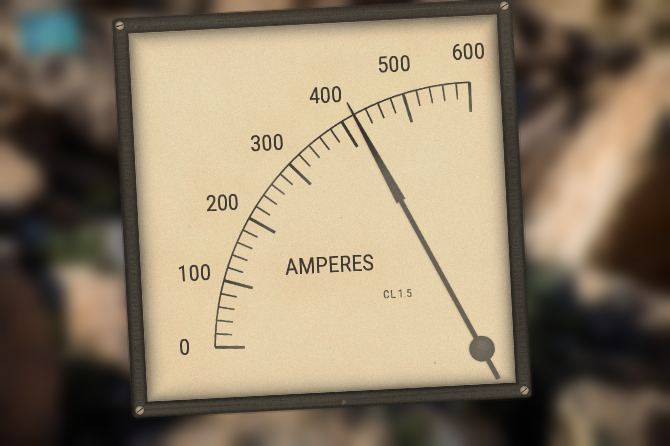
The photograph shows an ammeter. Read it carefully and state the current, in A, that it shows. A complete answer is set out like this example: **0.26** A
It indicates **420** A
